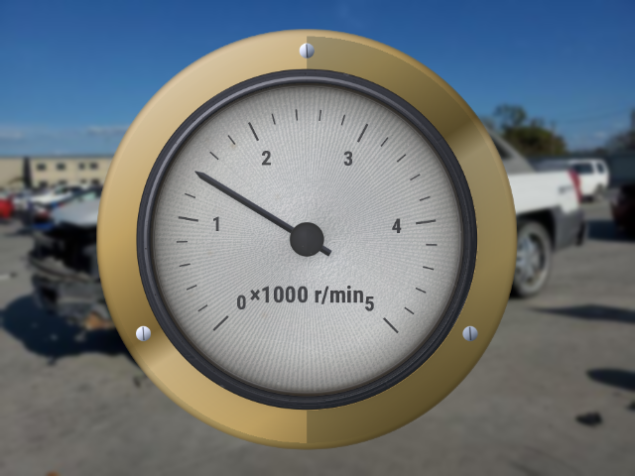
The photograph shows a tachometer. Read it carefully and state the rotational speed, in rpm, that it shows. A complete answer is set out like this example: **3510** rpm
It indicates **1400** rpm
